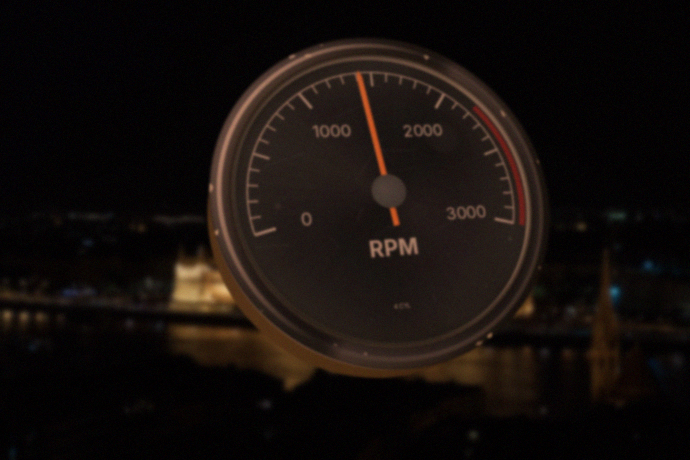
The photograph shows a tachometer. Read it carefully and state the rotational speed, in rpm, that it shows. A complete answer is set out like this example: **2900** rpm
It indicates **1400** rpm
